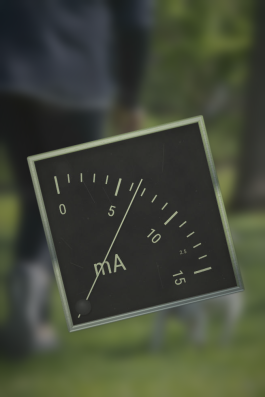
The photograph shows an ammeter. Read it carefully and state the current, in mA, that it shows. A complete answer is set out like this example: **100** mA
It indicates **6.5** mA
